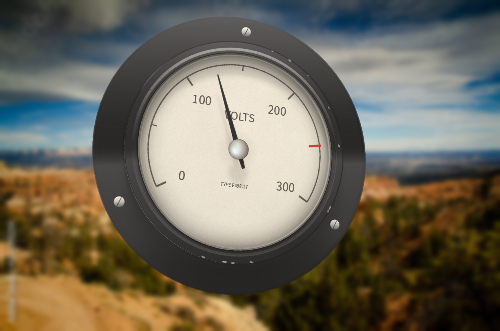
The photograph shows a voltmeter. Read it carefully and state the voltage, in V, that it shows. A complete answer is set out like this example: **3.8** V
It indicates **125** V
